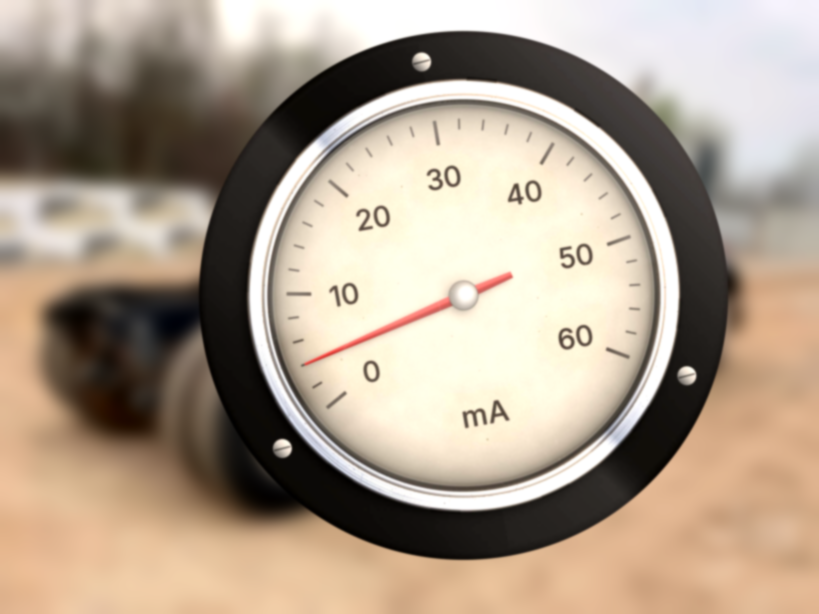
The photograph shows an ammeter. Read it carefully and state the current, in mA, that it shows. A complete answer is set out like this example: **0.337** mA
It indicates **4** mA
